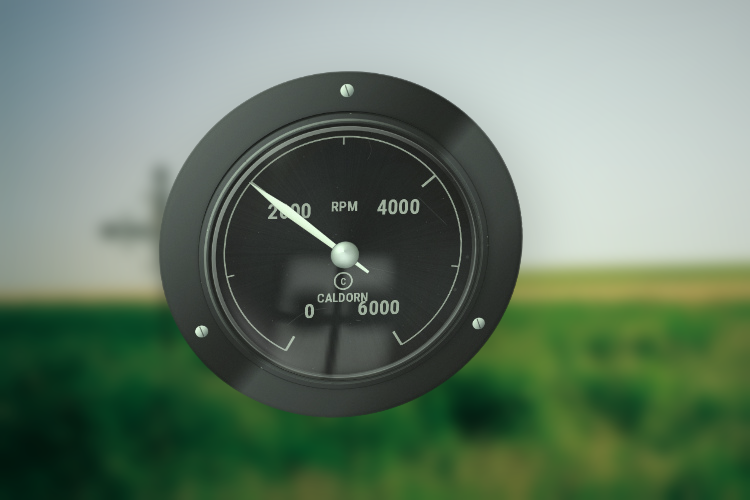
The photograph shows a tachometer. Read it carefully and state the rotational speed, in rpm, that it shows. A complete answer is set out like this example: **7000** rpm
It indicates **2000** rpm
